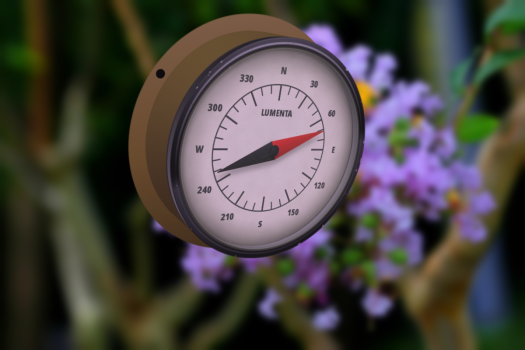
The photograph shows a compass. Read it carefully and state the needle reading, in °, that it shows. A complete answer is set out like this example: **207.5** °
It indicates **70** °
